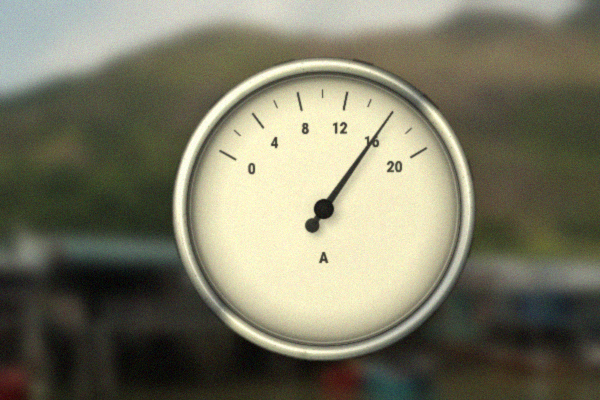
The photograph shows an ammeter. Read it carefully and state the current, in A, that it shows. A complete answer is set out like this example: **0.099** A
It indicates **16** A
